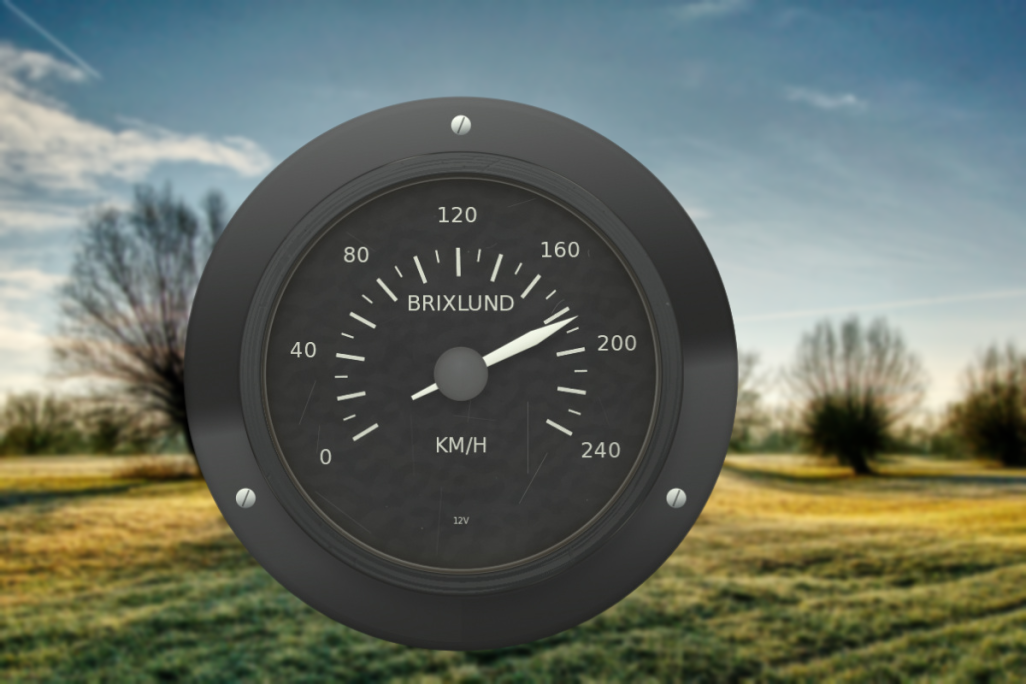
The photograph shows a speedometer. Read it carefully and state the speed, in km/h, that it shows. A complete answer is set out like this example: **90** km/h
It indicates **185** km/h
